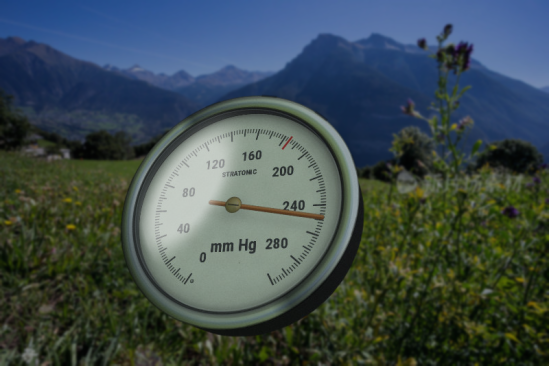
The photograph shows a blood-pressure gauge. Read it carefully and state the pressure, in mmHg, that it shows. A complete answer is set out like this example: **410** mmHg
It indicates **250** mmHg
